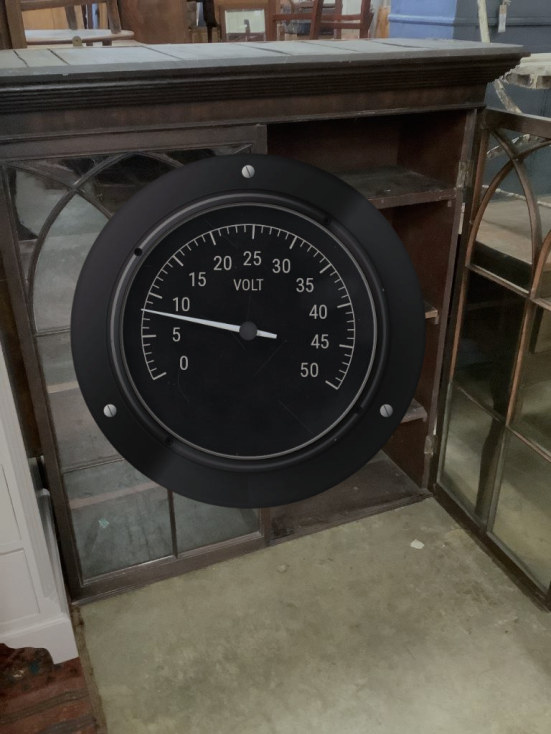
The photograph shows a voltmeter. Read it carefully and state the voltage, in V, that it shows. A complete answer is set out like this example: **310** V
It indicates **8** V
